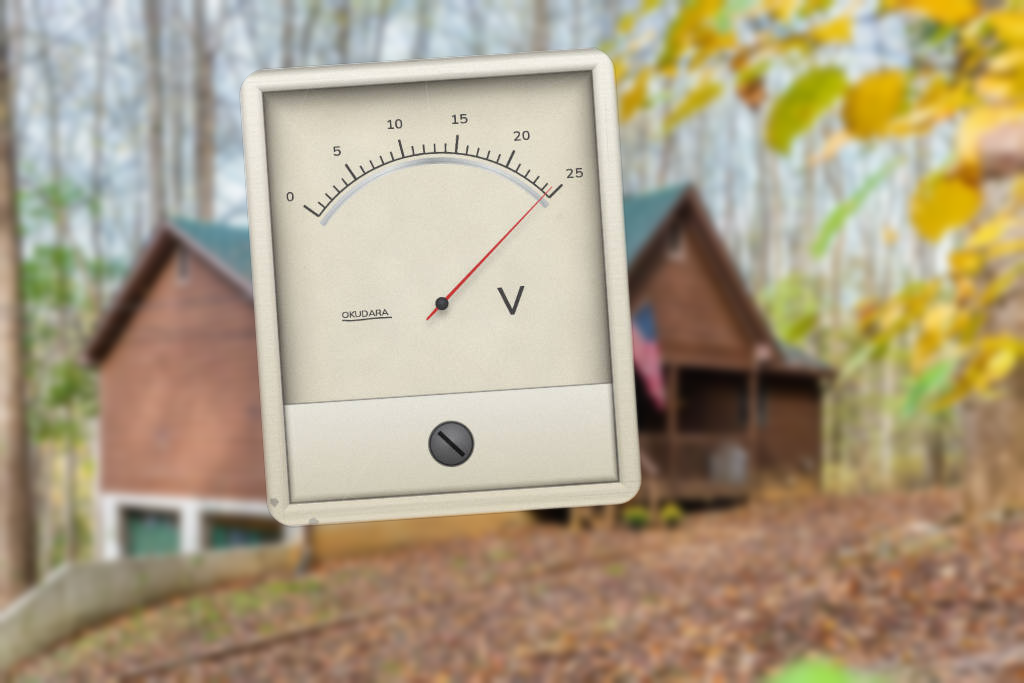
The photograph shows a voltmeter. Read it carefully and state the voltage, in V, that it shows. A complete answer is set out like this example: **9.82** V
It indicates **24.5** V
